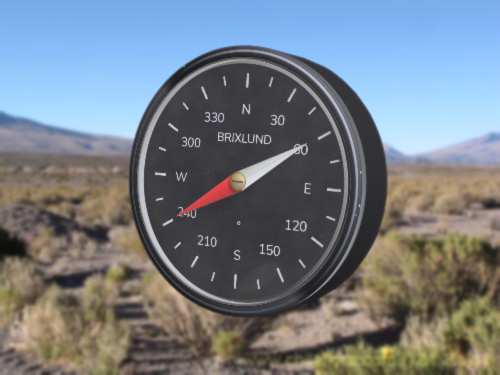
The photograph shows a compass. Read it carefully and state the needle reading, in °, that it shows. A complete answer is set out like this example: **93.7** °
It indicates **240** °
